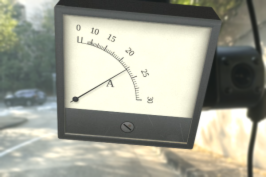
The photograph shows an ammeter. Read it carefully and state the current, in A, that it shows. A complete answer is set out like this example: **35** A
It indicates **22.5** A
